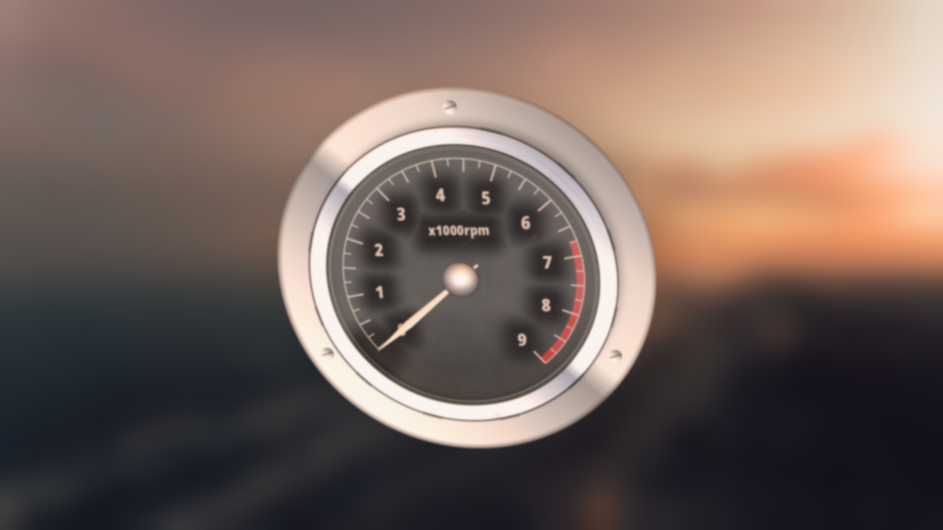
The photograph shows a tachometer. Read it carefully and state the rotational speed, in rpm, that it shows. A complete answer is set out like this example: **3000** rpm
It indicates **0** rpm
